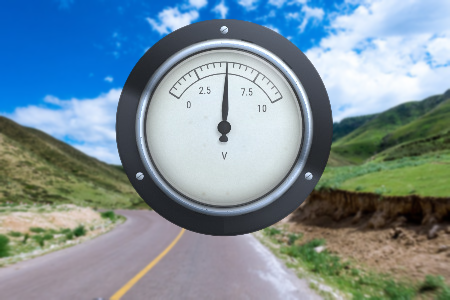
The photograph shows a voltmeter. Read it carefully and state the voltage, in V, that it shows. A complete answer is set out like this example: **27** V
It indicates **5** V
